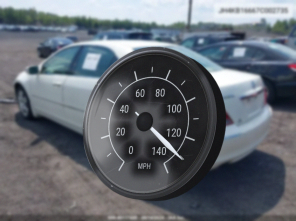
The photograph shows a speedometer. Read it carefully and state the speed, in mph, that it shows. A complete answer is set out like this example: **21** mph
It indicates **130** mph
